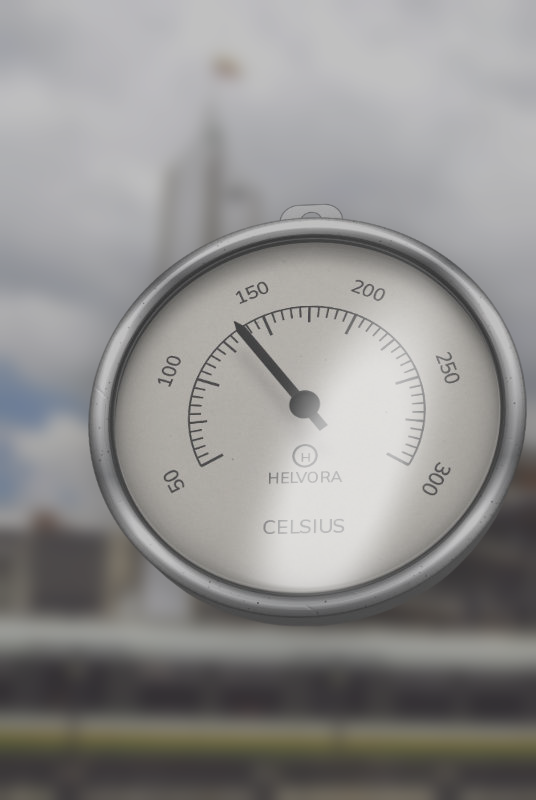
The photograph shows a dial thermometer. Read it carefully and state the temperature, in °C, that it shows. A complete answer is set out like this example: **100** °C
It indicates **135** °C
